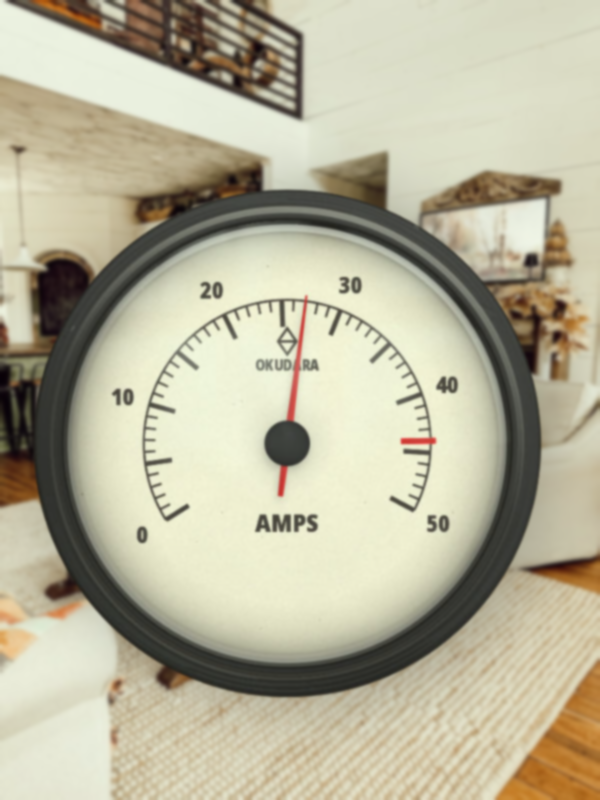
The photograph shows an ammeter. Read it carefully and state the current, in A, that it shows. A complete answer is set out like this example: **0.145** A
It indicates **27** A
